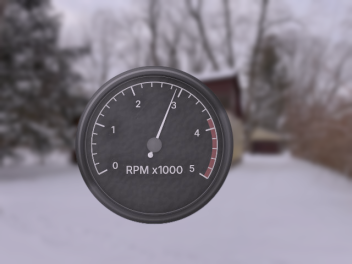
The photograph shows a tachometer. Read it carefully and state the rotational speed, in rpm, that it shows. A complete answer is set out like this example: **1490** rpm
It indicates **2900** rpm
